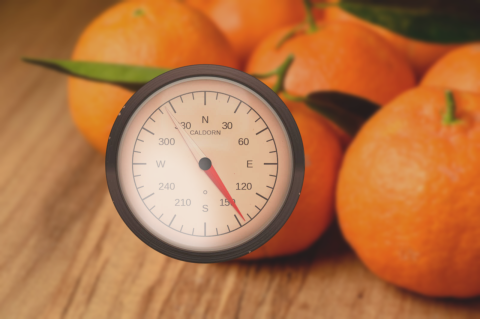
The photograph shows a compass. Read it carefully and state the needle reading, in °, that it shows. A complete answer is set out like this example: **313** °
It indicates **145** °
